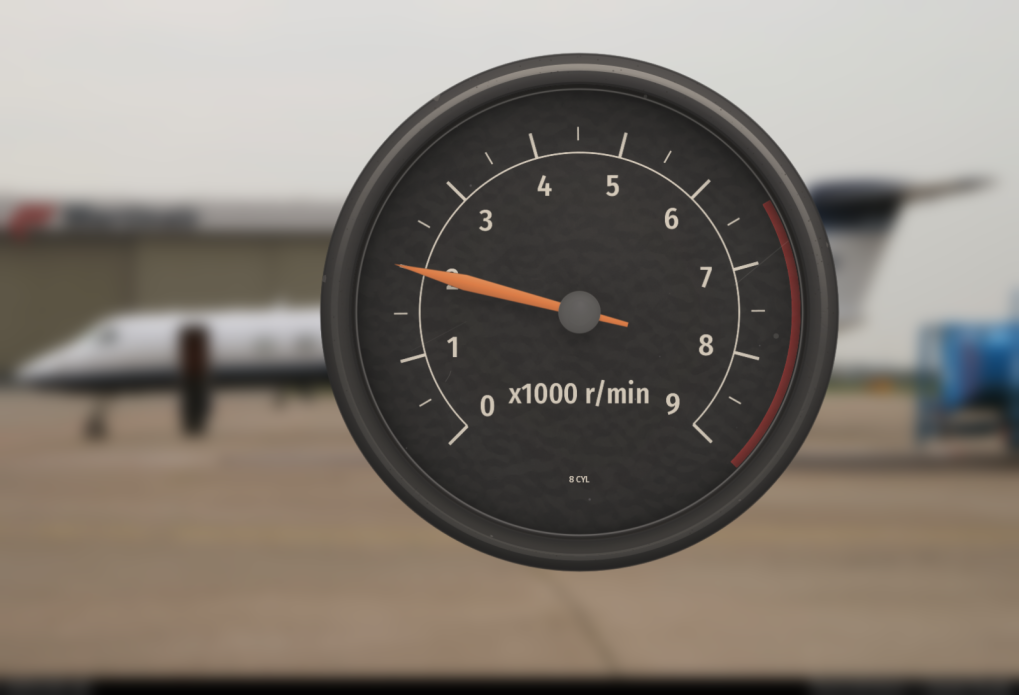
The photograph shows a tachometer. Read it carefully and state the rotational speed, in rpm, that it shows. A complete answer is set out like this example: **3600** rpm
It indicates **2000** rpm
